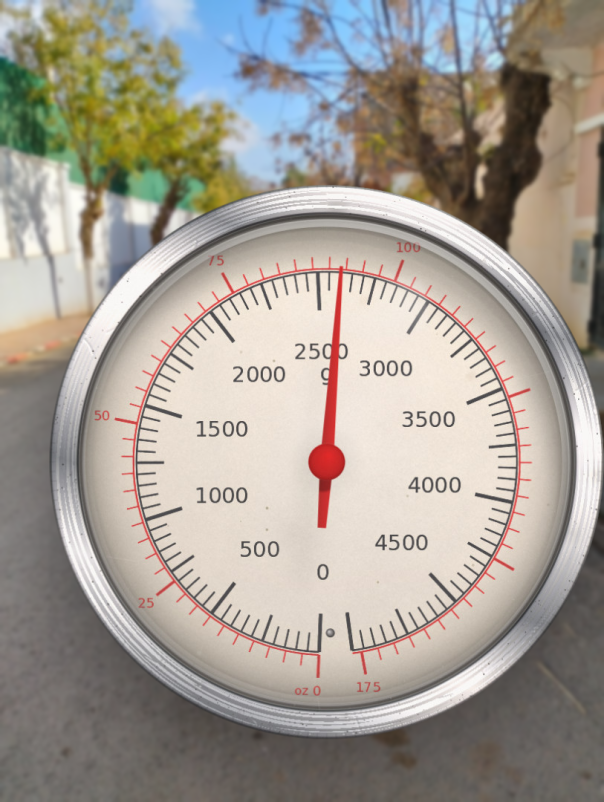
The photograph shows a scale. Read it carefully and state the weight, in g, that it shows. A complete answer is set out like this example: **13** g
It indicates **2600** g
